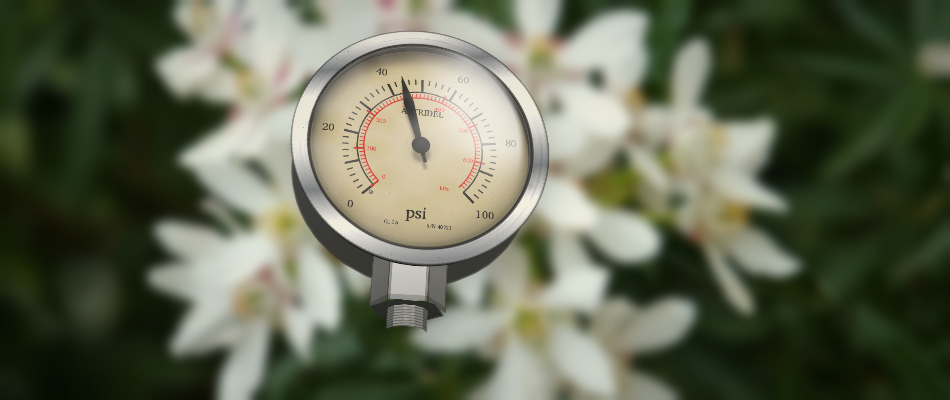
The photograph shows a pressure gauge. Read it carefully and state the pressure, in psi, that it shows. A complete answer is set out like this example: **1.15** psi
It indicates **44** psi
